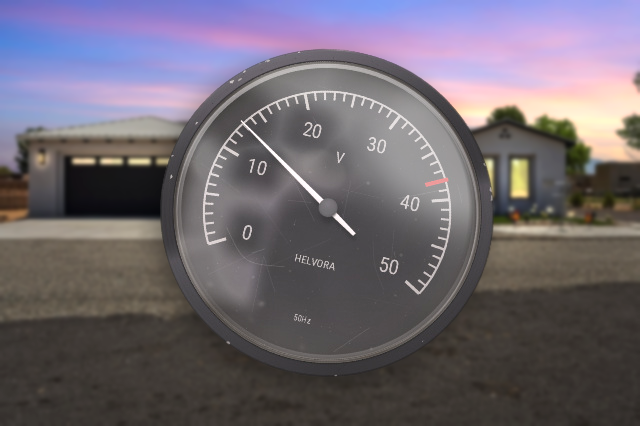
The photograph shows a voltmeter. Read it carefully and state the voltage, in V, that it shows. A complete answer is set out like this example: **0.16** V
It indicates **13** V
